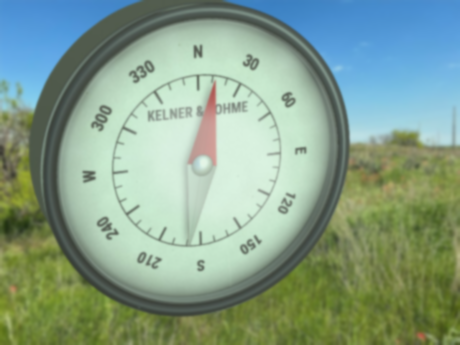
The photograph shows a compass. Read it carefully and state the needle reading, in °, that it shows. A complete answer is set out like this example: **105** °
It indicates **10** °
